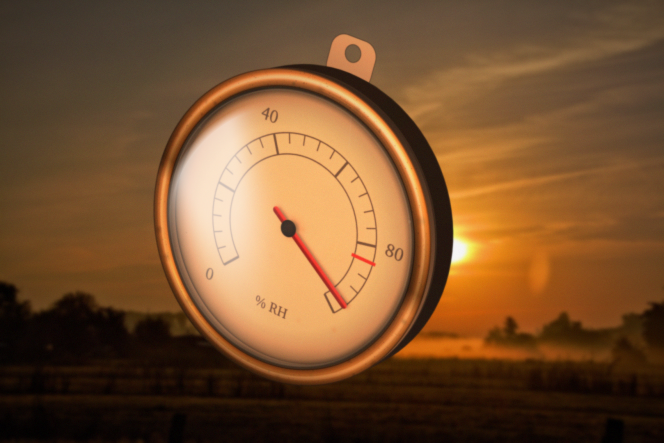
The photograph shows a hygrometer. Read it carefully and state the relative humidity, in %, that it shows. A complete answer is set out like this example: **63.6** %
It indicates **96** %
